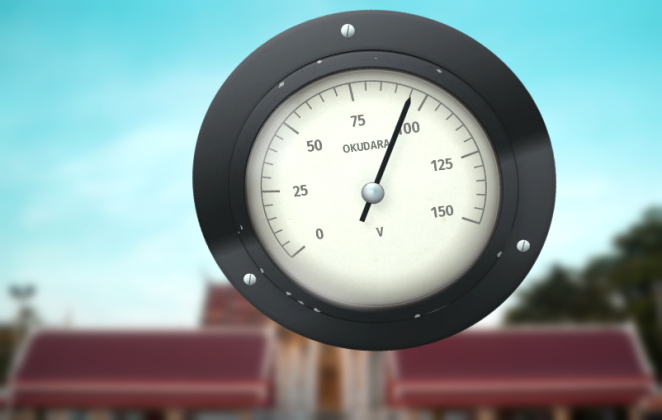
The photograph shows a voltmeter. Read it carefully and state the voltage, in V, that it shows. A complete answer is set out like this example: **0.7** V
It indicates **95** V
